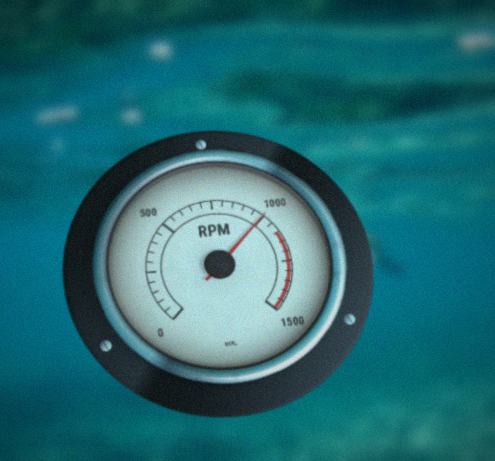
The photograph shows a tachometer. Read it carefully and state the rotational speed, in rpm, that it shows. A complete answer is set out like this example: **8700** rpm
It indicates **1000** rpm
